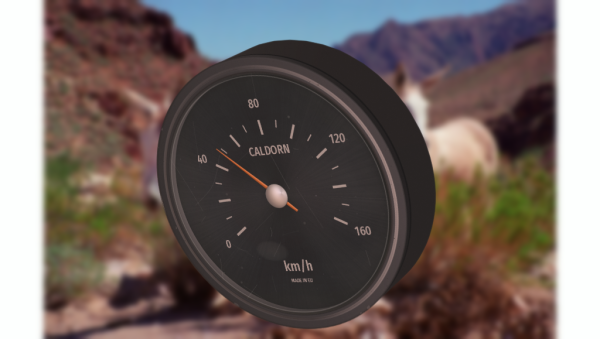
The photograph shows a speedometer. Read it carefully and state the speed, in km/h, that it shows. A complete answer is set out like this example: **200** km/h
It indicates **50** km/h
